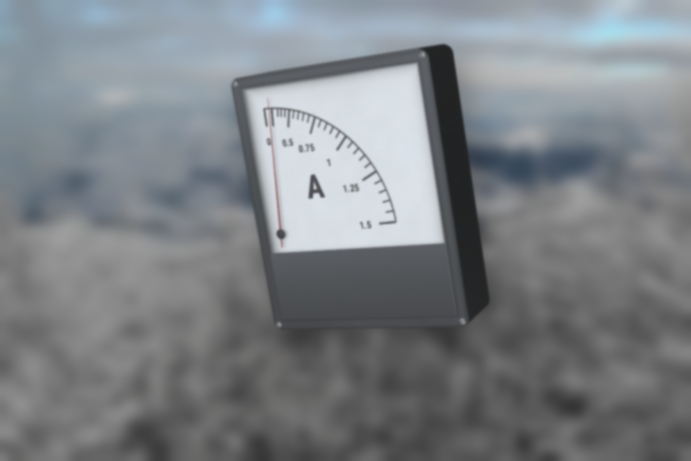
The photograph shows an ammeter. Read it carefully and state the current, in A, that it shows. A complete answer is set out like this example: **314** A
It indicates **0.25** A
